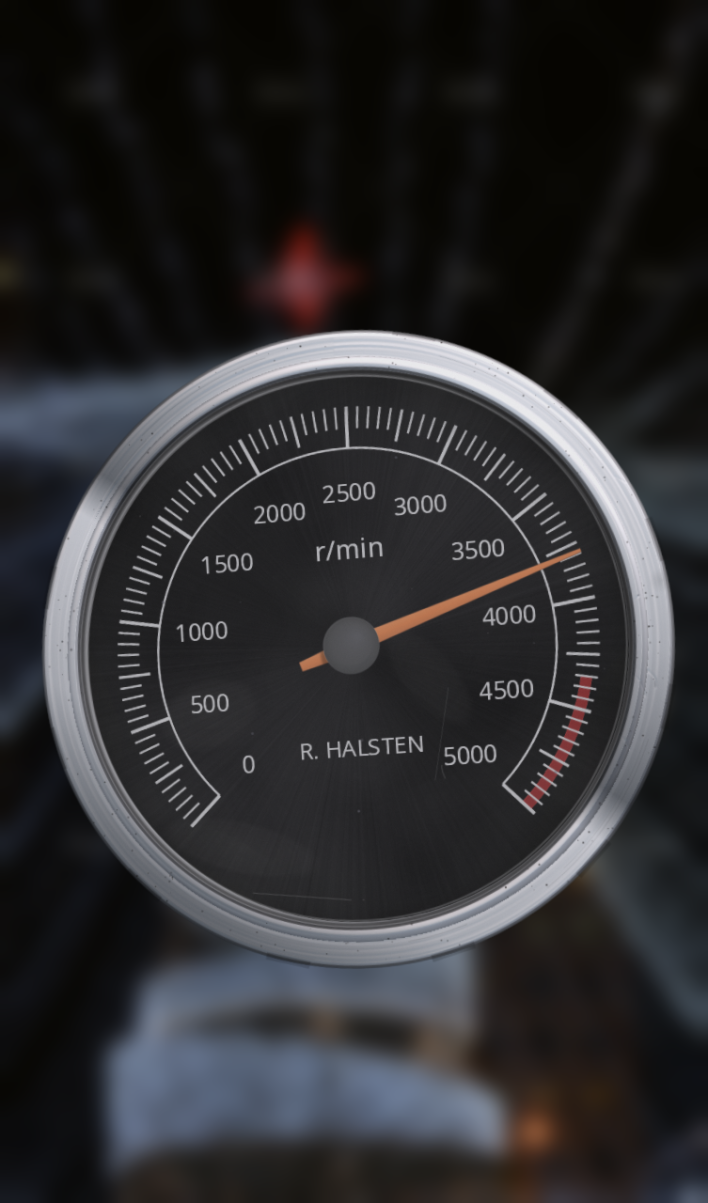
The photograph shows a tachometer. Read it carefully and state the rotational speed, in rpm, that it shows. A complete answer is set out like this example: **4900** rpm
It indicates **3800** rpm
